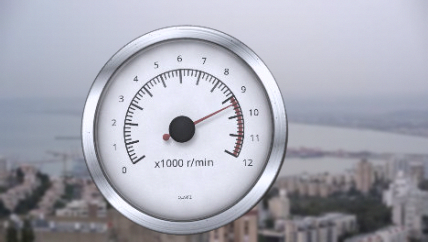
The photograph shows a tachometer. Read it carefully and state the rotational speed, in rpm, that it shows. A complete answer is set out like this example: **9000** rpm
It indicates **9400** rpm
